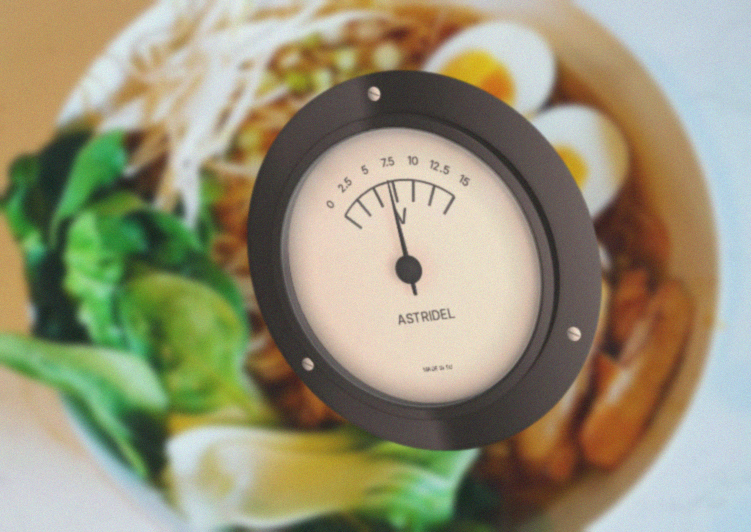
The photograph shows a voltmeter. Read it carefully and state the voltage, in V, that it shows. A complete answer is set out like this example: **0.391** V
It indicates **7.5** V
